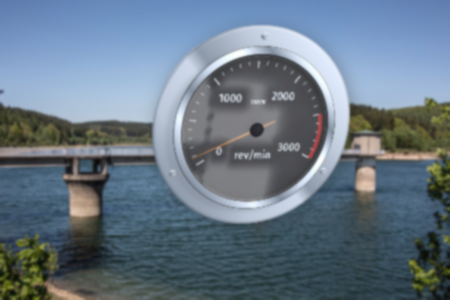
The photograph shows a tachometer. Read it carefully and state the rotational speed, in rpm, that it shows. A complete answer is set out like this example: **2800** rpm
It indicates **100** rpm
